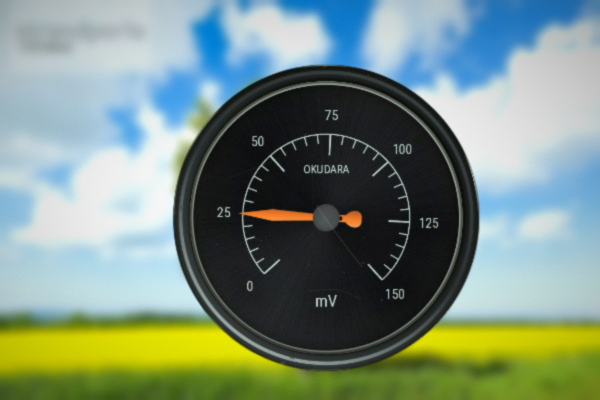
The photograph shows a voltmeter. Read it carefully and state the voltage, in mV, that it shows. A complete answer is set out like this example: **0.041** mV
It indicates **25** mV
